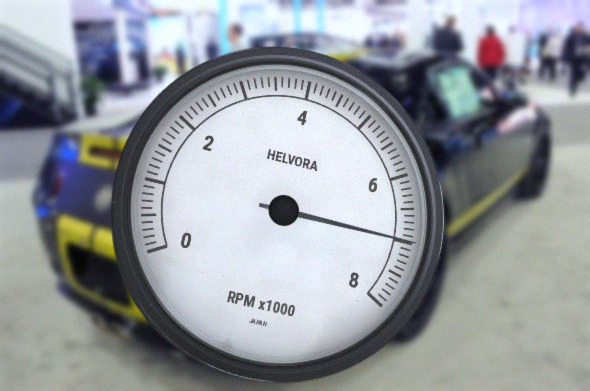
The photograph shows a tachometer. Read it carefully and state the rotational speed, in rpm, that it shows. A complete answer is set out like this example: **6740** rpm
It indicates **7000** rpm
